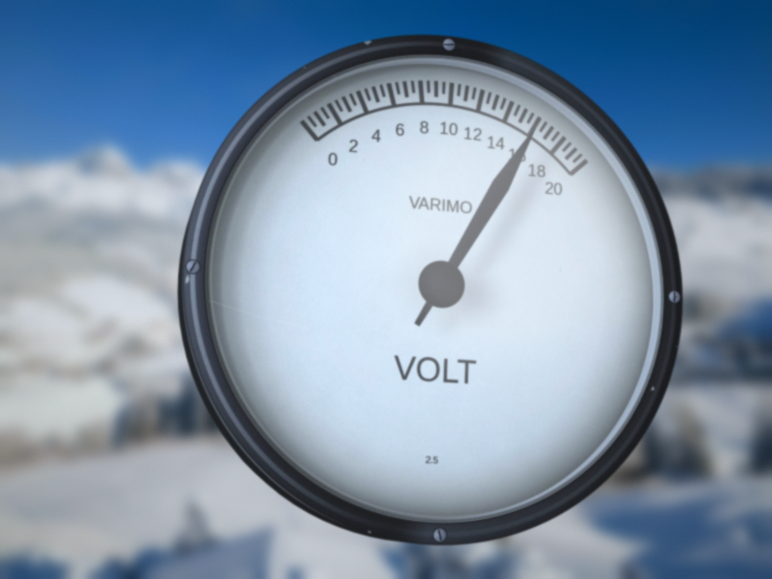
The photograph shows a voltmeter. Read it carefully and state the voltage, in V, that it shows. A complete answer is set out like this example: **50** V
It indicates **16** V
